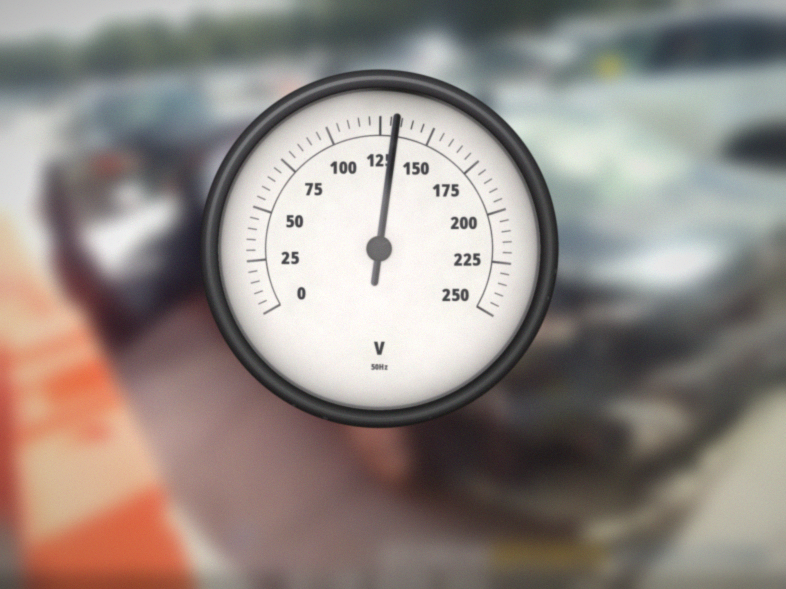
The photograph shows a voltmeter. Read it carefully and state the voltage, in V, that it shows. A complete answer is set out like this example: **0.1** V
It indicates **132.5** V
